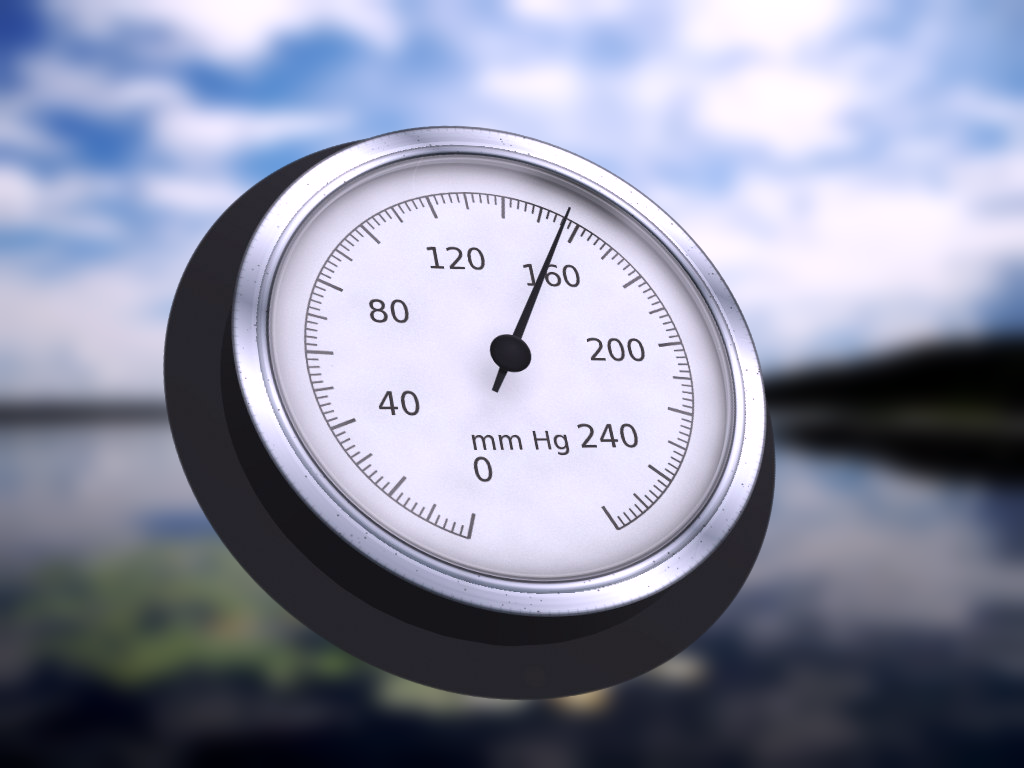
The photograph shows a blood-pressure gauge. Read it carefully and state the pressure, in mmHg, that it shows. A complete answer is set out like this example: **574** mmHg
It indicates **156** mmHg
